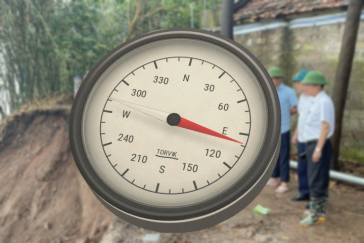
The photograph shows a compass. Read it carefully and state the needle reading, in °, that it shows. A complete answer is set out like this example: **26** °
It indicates **100** °
